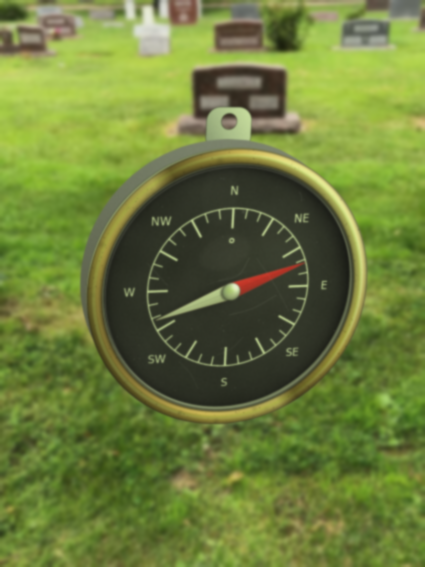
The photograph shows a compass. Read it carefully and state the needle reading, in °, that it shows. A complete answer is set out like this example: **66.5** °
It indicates **70** °
